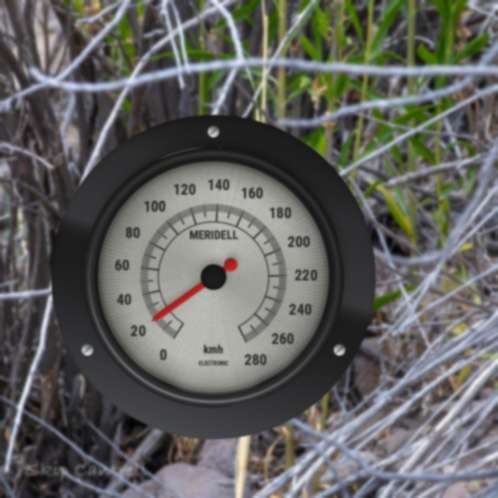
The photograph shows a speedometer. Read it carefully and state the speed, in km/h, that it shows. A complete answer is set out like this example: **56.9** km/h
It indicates **20** km/h
